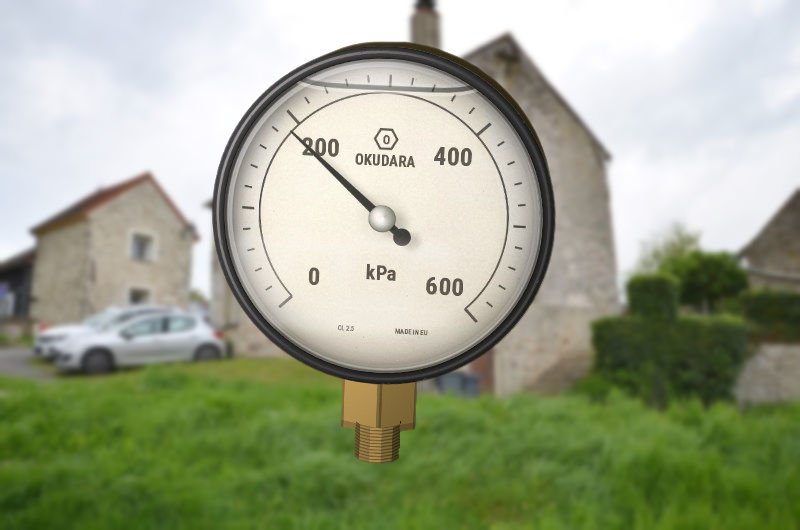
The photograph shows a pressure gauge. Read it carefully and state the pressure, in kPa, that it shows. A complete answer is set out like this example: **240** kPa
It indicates **190** kPa
